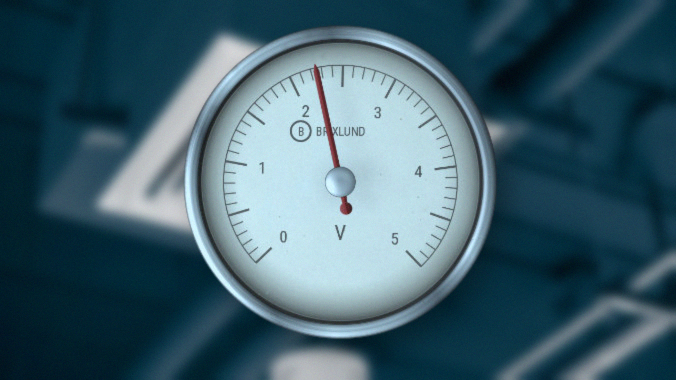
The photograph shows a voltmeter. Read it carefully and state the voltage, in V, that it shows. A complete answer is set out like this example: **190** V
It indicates **2.25** V
